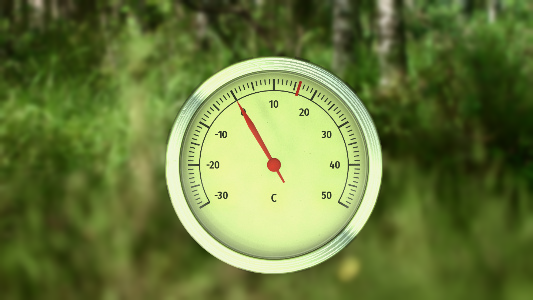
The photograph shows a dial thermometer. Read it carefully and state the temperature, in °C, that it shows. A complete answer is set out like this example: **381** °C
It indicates **0** °C
